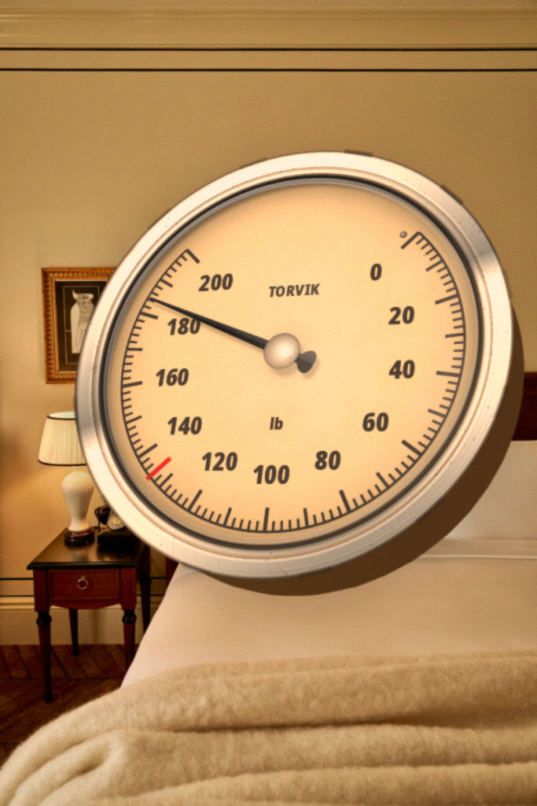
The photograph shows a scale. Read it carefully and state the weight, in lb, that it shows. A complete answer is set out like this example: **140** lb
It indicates **184** lb
